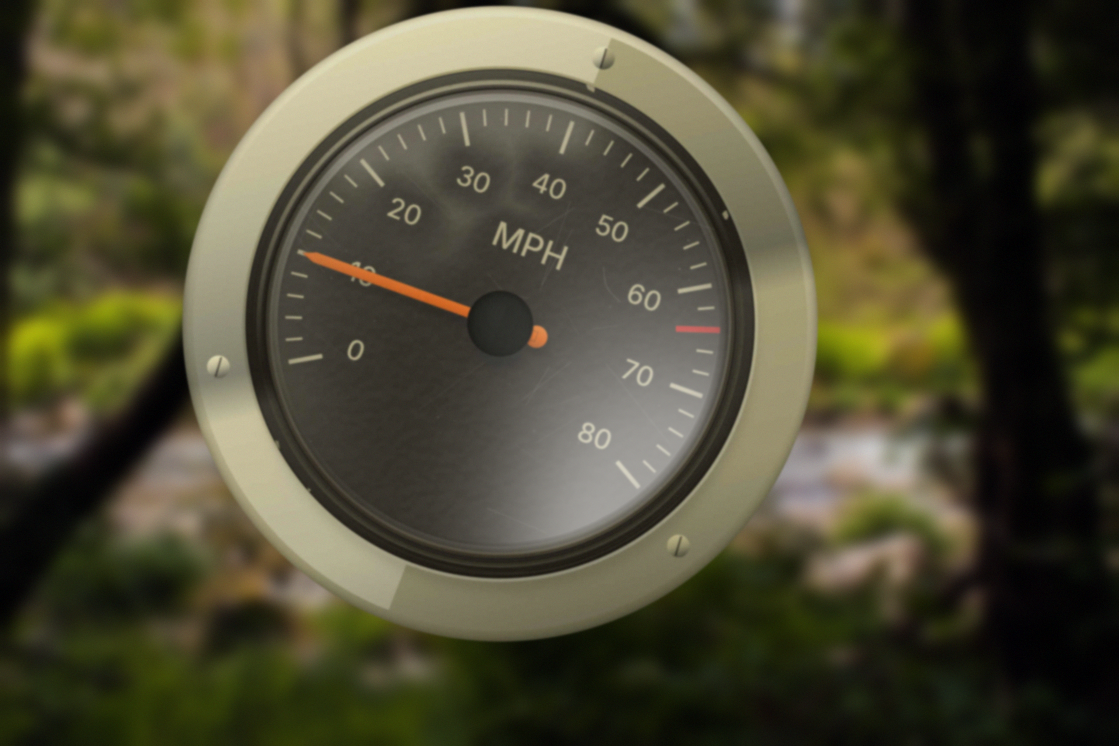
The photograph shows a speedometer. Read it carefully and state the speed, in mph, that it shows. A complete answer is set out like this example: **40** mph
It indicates **10** mph
